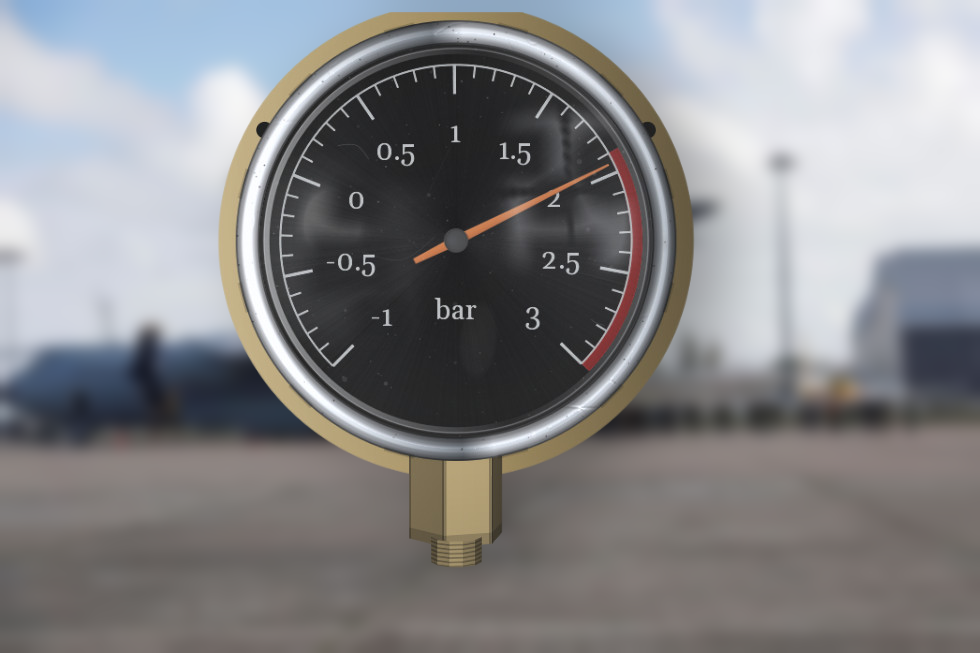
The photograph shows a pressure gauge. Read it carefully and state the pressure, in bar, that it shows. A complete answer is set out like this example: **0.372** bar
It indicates **1.95** bar
